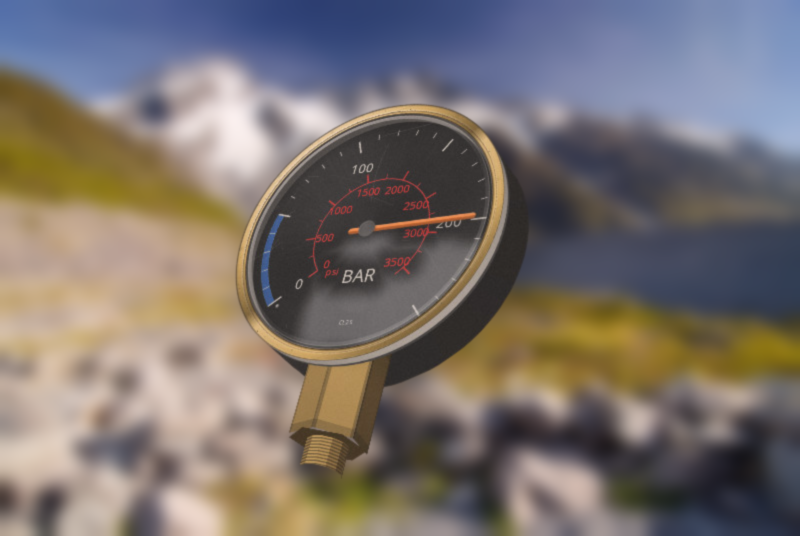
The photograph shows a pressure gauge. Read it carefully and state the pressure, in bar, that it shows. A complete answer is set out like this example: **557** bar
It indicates **200** bar
